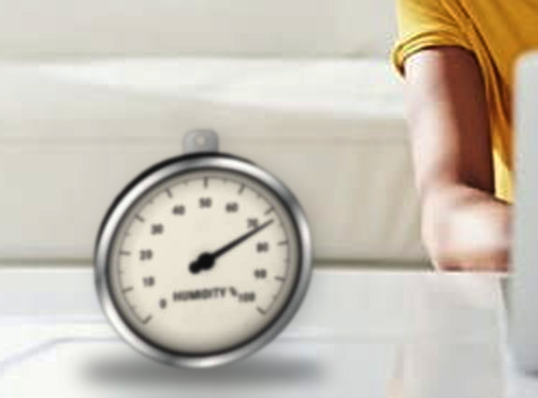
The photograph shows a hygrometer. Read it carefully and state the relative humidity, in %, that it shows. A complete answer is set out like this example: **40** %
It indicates **72.5** %
